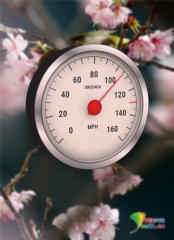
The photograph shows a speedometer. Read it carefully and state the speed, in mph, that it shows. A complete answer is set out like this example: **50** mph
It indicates **105** mph
